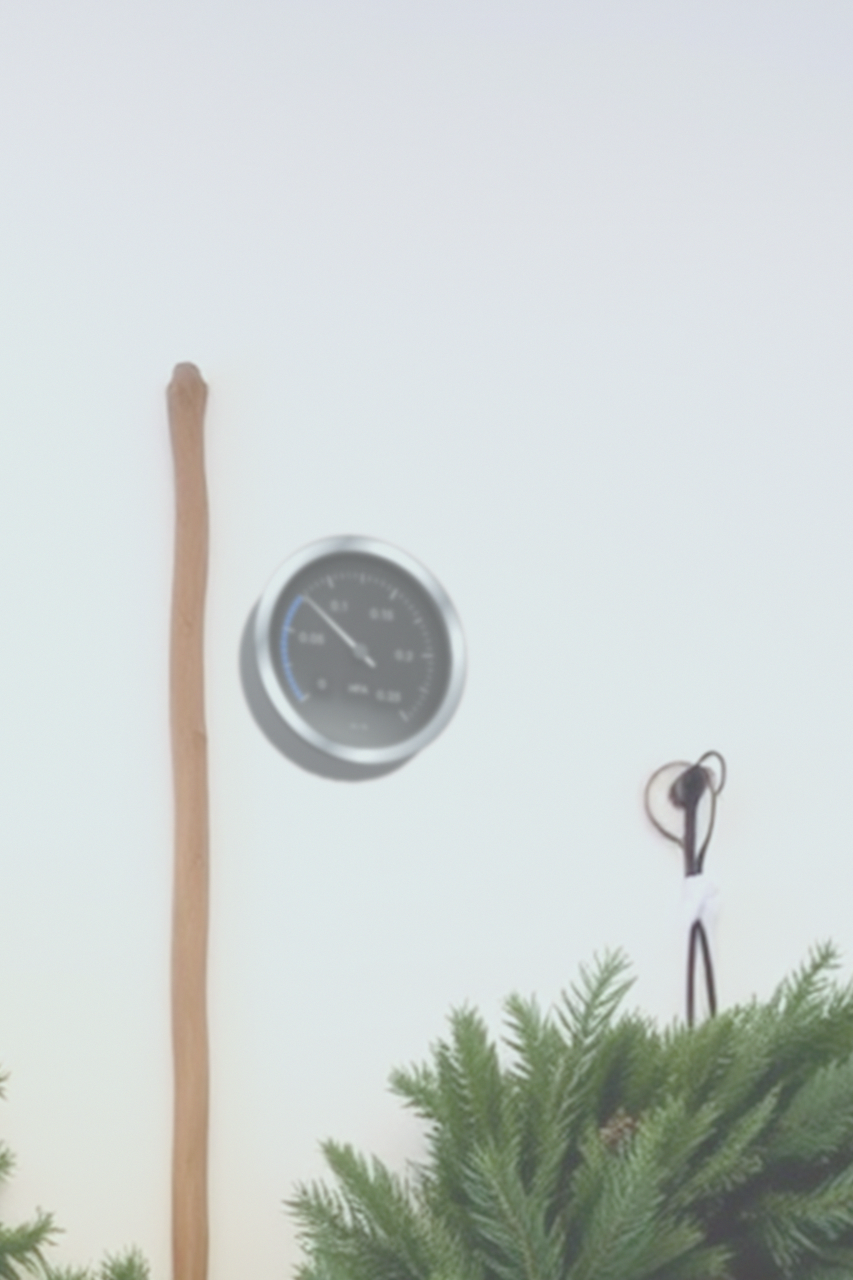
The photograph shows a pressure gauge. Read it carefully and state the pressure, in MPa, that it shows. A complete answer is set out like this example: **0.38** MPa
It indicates **0.075** MPa
